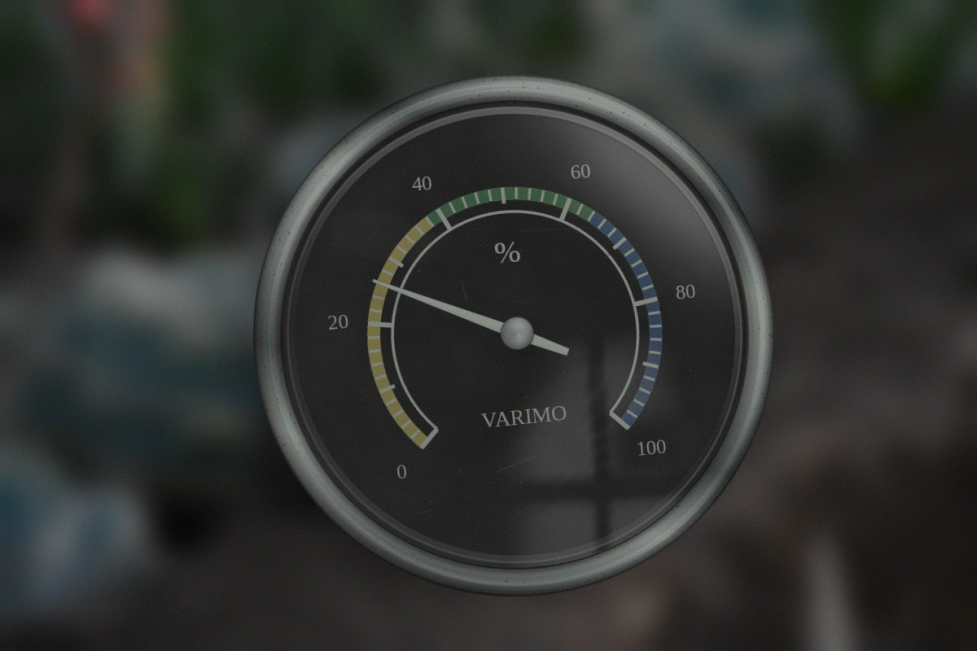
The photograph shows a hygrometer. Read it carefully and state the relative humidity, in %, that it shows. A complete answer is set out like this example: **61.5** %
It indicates **26** %
